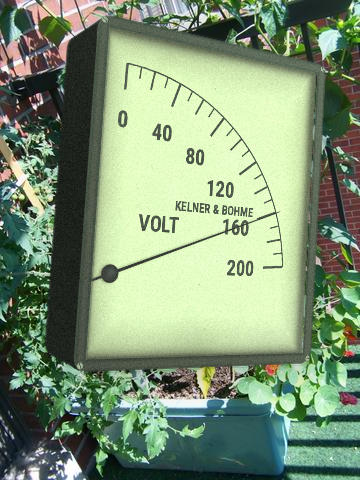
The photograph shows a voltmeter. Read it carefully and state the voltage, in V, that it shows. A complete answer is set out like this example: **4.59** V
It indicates **160** V
